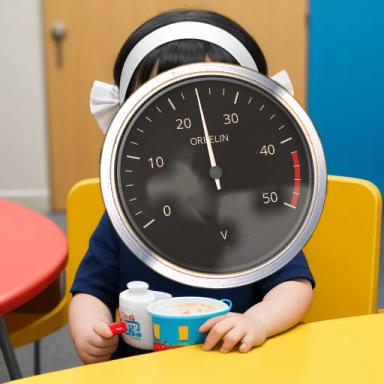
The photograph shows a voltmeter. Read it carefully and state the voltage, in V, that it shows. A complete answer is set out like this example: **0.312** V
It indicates **24** V
